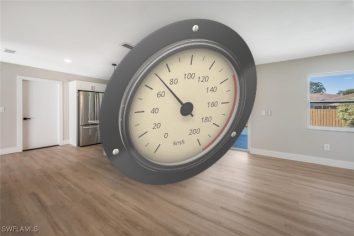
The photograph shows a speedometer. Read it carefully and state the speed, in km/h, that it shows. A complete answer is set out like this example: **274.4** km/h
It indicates **70** km/h
